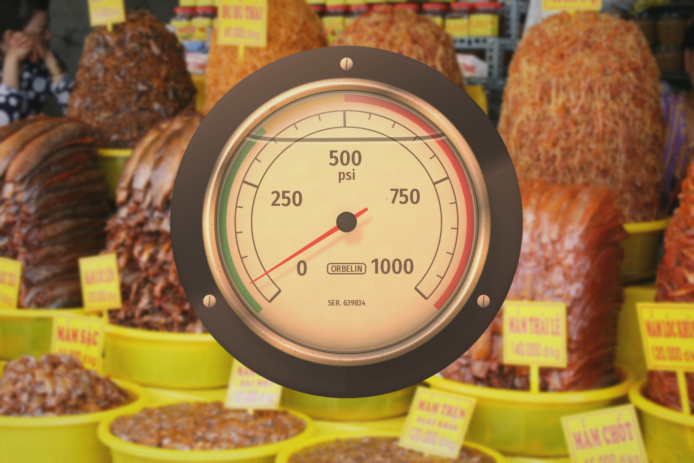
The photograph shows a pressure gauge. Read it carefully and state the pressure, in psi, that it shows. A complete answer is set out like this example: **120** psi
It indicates **50** psi
